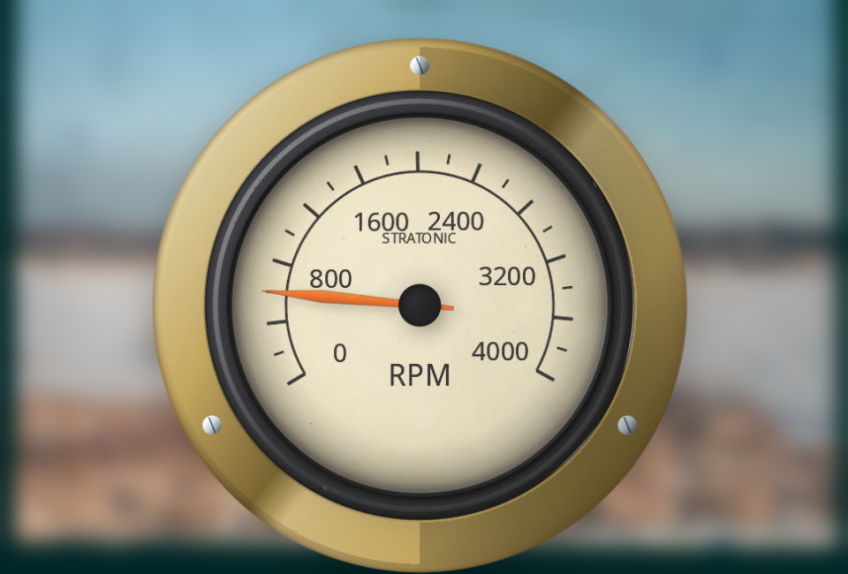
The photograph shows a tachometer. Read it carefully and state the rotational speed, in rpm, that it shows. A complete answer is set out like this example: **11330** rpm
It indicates **600** rpm
